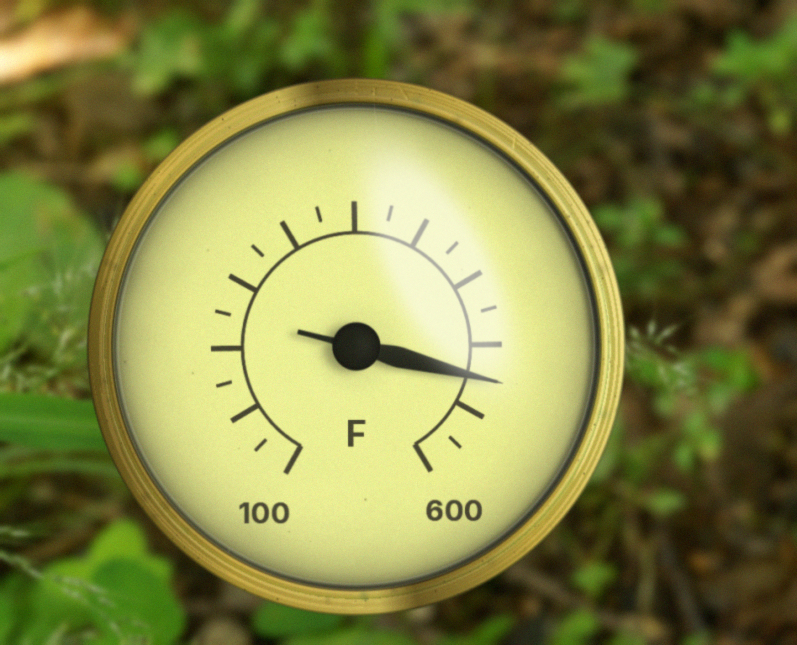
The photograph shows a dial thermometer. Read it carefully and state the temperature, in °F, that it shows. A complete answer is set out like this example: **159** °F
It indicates **525** °F
